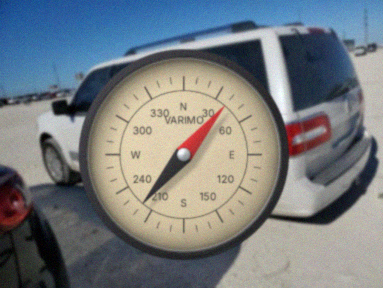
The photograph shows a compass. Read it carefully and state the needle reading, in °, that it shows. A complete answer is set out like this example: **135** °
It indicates **40** °
